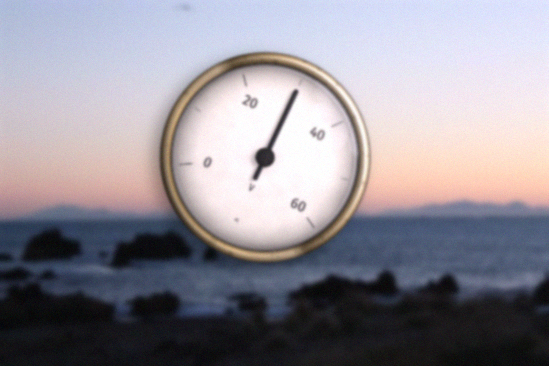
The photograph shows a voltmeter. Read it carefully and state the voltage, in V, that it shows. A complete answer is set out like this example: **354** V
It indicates **30** V
